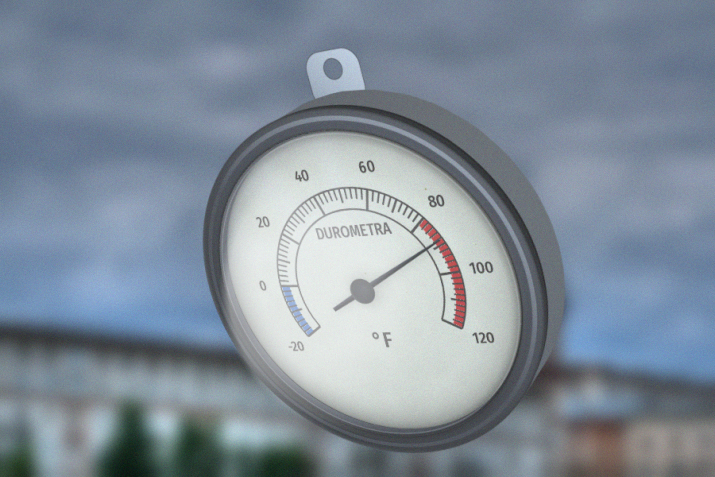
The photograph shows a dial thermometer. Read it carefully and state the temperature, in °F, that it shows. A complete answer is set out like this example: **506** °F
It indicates **88** °F
